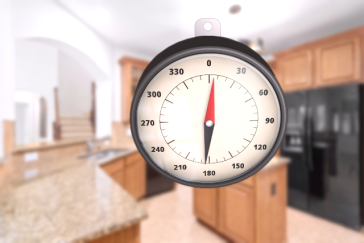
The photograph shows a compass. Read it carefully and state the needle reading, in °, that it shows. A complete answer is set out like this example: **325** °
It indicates **5** °
